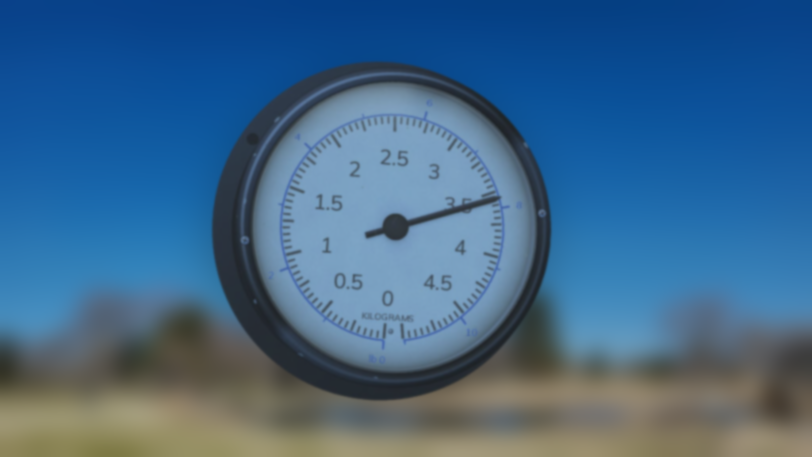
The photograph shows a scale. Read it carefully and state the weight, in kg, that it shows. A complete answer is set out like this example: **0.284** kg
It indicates **3.55** kg
